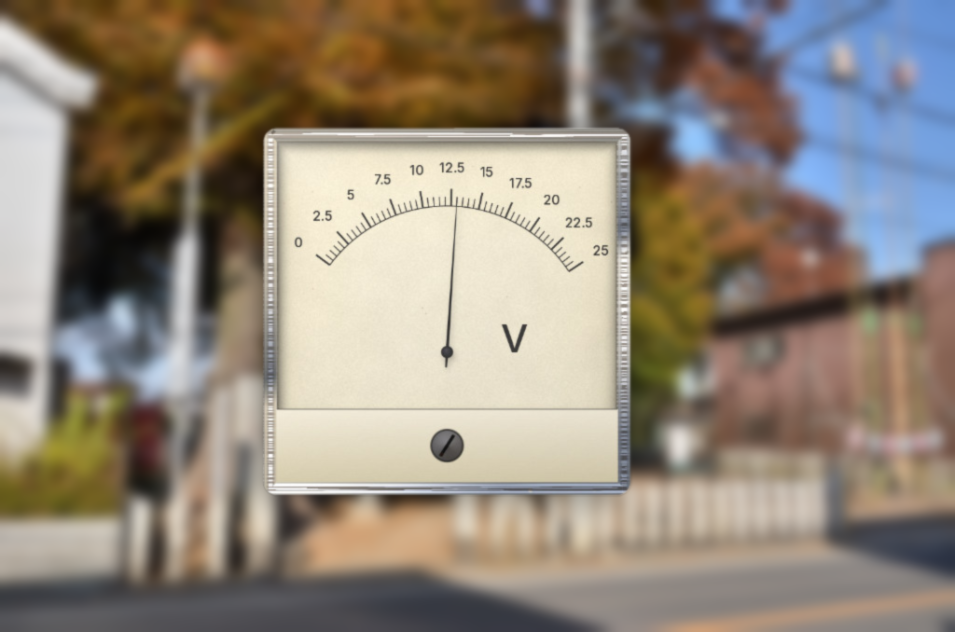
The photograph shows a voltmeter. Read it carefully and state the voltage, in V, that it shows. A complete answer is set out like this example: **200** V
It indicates **13** V
